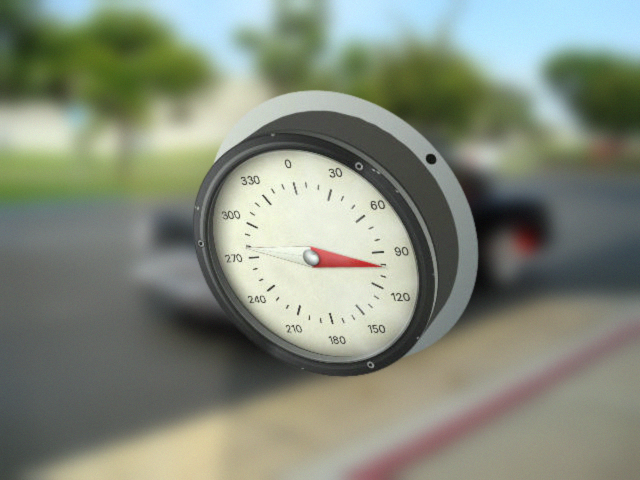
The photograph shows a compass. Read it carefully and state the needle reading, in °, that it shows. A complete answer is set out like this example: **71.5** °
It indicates **100** °
